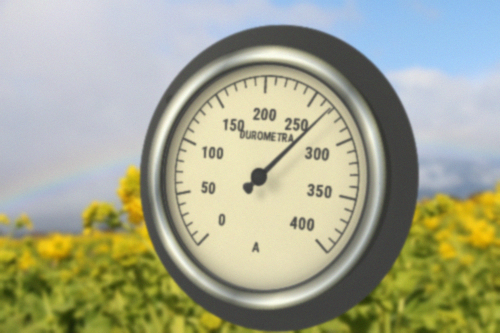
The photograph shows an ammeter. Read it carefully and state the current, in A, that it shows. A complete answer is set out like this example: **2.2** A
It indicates **270** A
